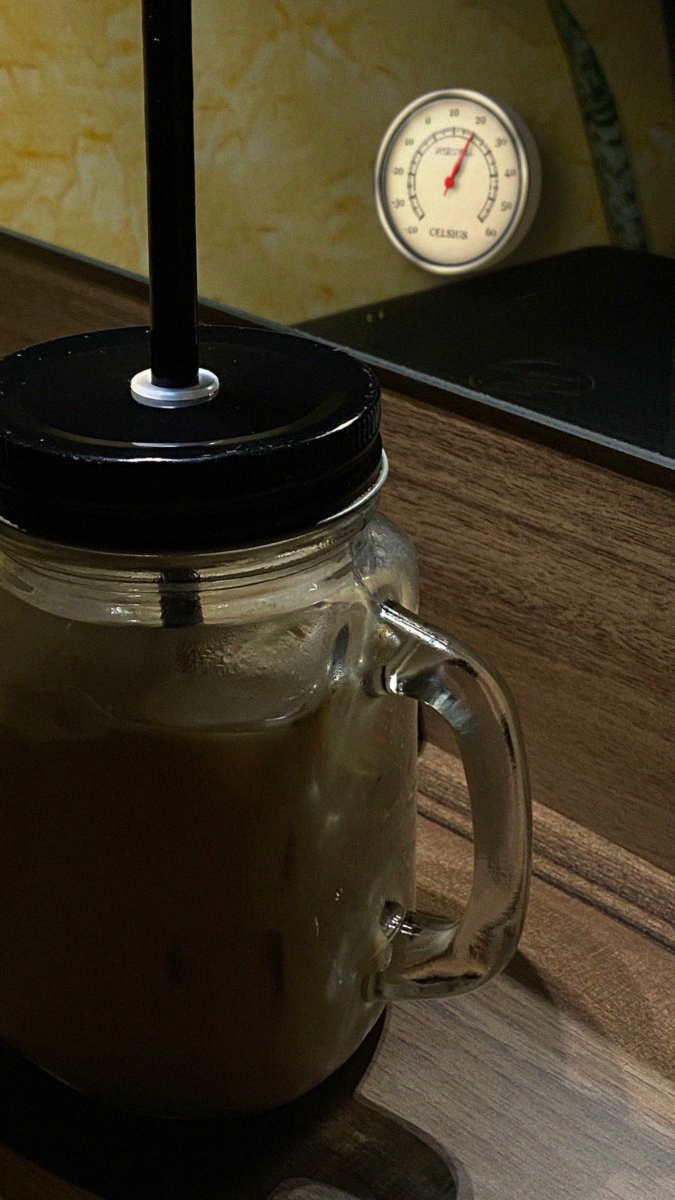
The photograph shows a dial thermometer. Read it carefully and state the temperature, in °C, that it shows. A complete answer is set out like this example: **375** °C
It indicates **20** °C
